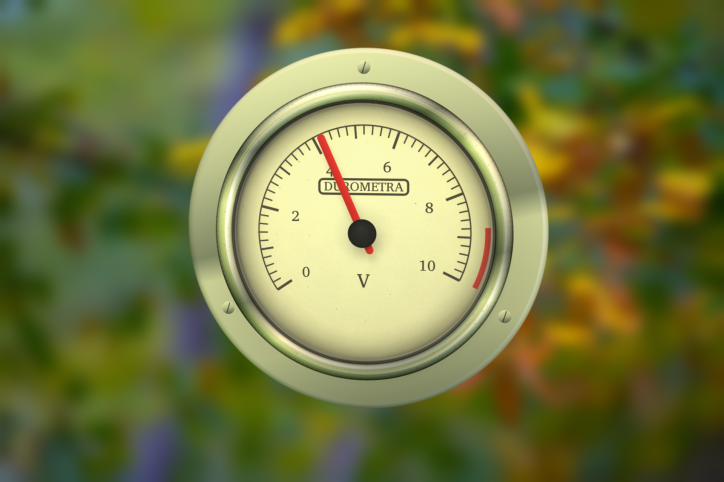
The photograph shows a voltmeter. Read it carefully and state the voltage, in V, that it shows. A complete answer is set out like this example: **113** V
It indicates **4.2** V
